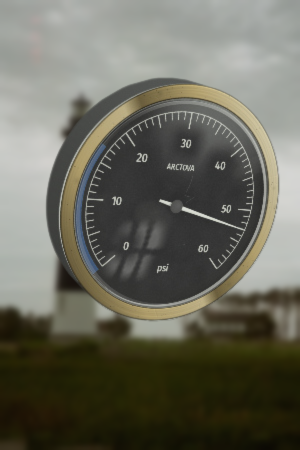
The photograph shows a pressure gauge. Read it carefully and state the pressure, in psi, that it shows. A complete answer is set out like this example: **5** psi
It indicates **53** psi
